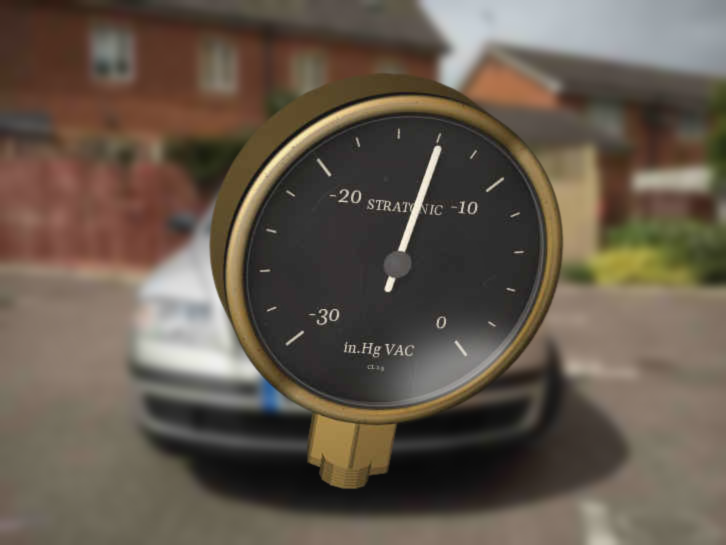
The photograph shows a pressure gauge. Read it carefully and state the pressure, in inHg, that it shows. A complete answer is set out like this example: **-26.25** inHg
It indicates **-14** inHg
